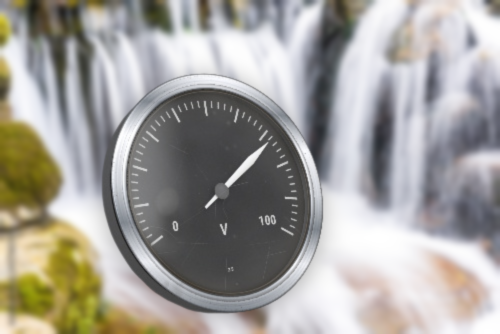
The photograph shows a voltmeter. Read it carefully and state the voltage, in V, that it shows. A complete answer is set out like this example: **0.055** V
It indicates **72** V
